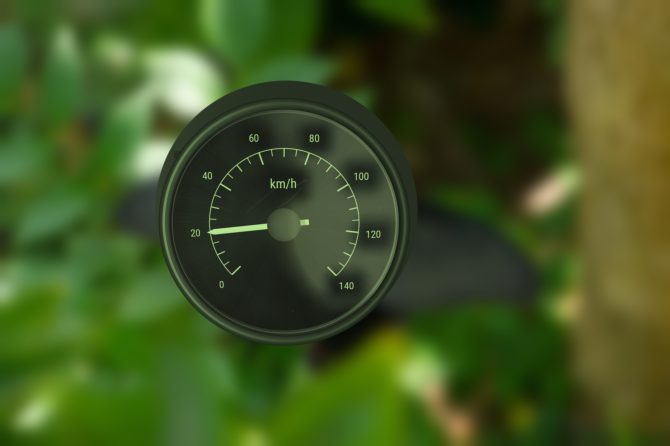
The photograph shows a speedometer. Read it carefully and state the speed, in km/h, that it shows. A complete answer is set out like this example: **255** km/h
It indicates **20** km/h
